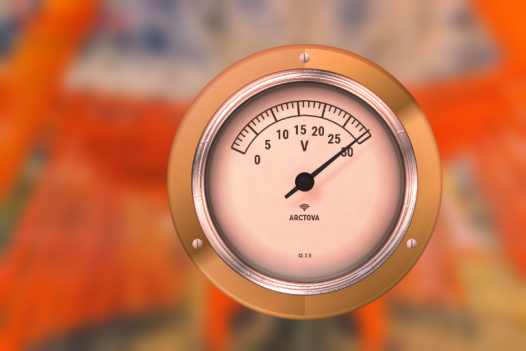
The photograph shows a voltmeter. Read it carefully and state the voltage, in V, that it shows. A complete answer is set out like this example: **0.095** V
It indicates **29** V
